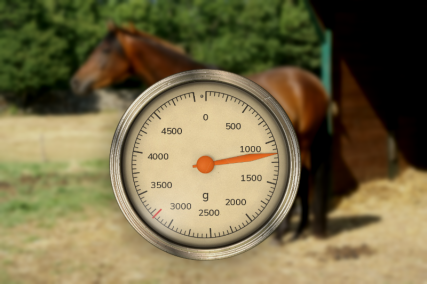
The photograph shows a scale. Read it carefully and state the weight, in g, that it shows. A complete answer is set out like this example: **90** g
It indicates **1150** g
